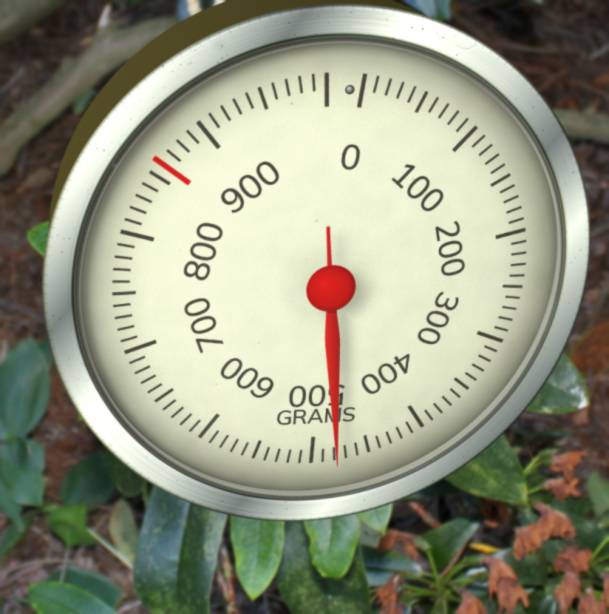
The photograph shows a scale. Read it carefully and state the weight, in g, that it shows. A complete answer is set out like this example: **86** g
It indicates **480** g
